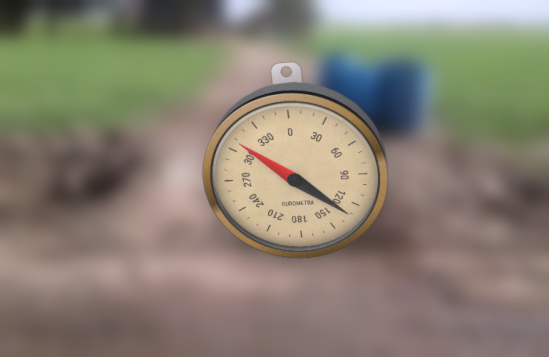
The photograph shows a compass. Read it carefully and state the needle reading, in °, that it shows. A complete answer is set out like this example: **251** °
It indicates **310** °
